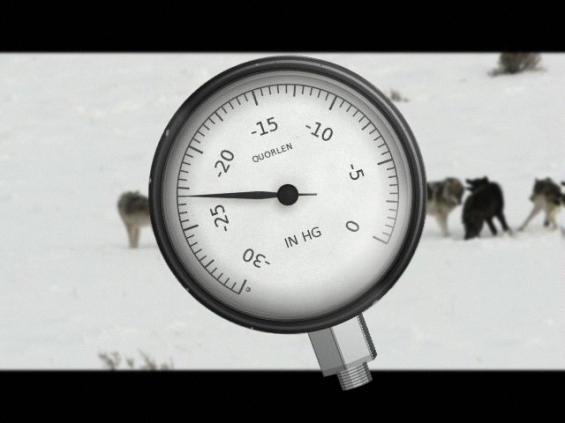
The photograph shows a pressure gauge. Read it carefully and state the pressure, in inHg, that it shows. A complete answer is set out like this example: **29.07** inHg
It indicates **-23** inHg
